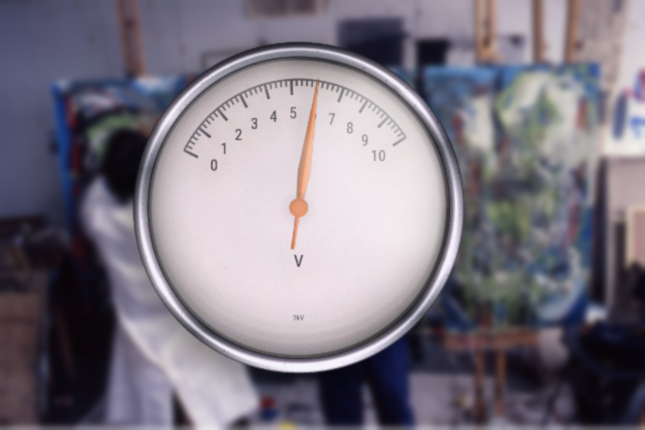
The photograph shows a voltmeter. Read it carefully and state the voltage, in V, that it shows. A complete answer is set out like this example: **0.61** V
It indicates **6** V
